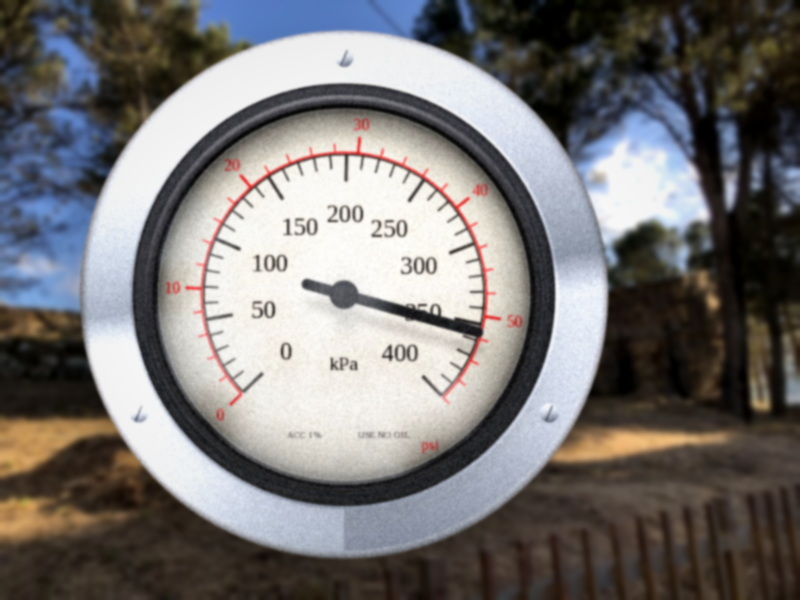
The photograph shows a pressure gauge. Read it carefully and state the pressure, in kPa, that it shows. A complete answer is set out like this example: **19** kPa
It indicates **355** kPa
